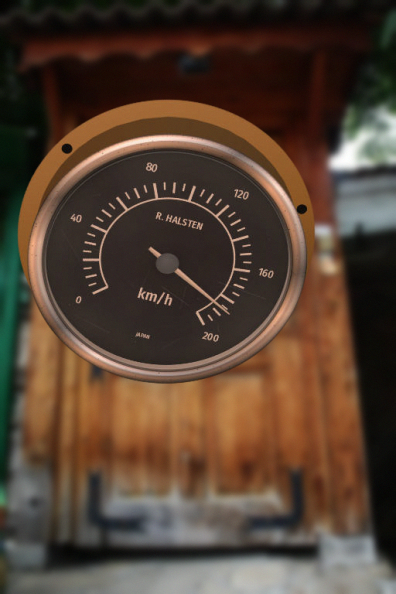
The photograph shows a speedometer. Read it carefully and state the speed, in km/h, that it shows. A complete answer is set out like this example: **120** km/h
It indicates **185** km/h
